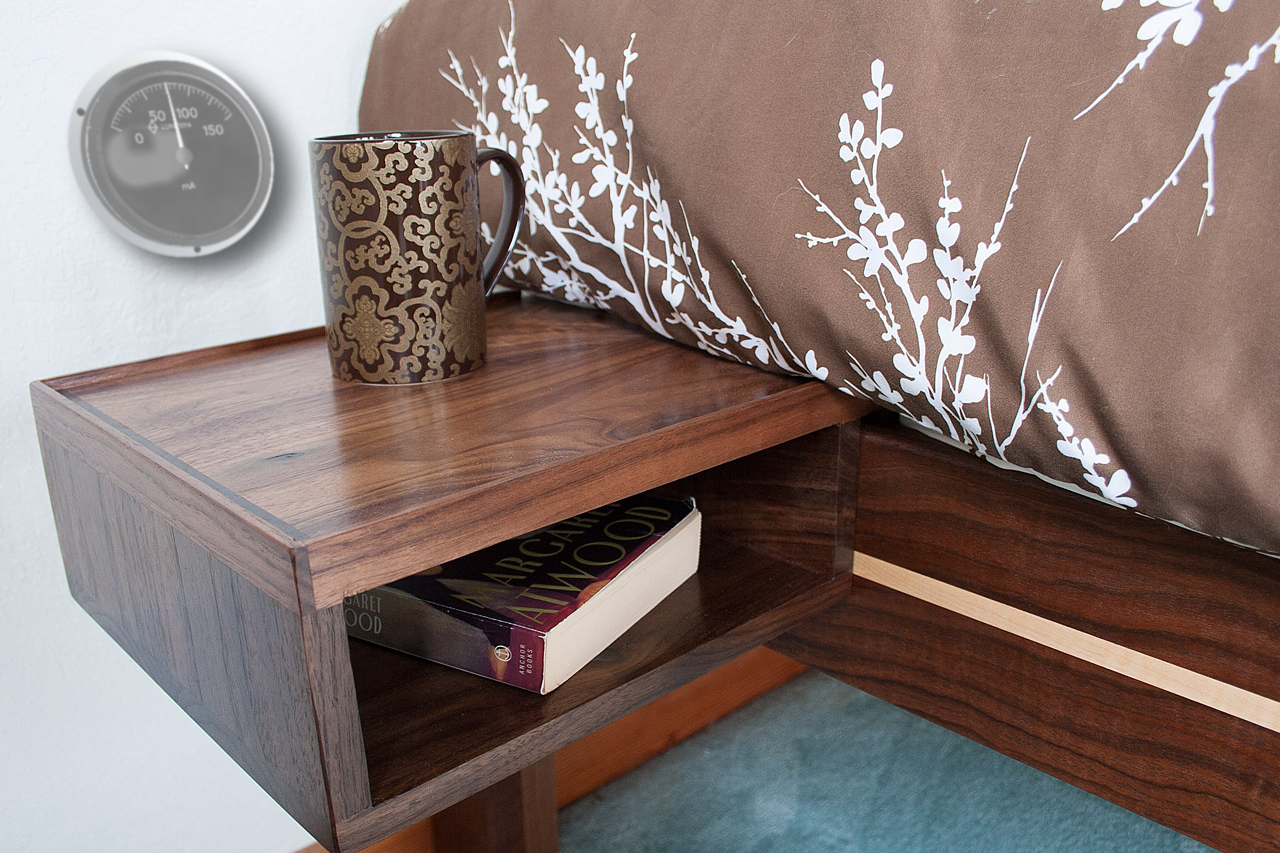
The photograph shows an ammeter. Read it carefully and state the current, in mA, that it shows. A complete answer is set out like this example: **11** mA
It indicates **75** mA
